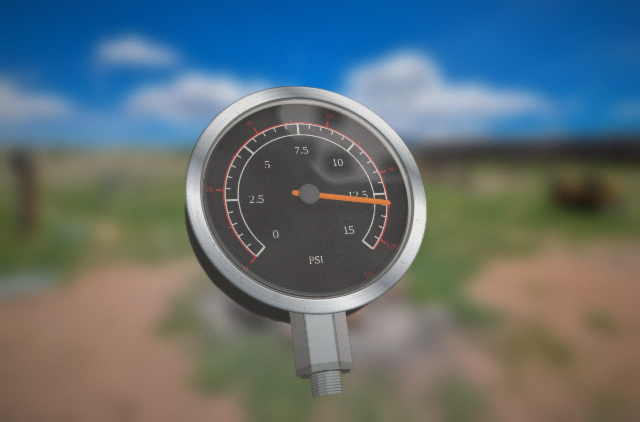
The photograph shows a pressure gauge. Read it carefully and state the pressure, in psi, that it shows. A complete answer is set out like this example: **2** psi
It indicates **13** psi
